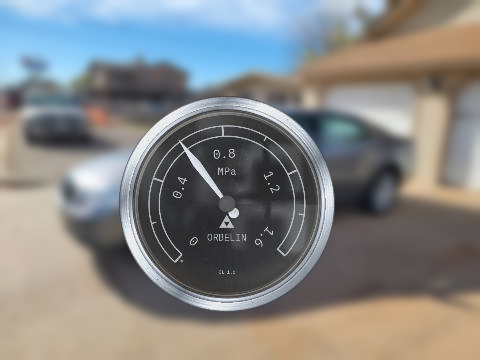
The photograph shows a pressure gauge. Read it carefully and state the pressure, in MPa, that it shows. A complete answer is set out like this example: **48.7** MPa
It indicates **0.6** MPa
